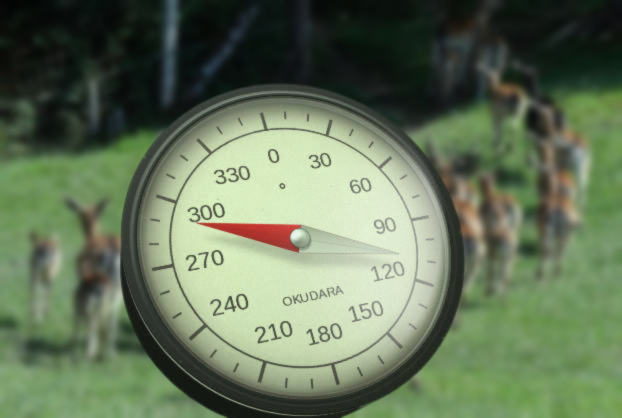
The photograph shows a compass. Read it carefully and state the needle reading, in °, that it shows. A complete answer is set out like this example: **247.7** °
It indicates **290** °
